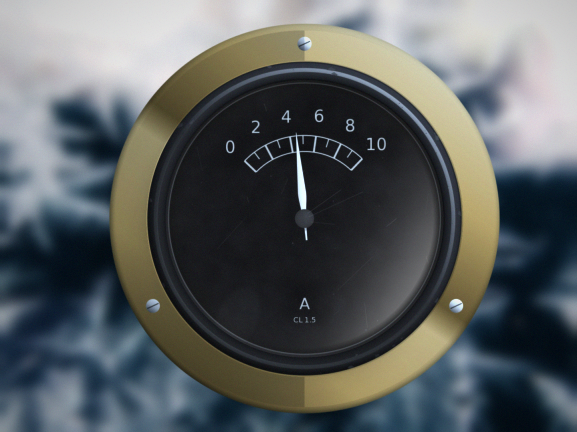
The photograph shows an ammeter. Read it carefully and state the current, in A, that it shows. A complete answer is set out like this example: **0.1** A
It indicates **4.5** A
